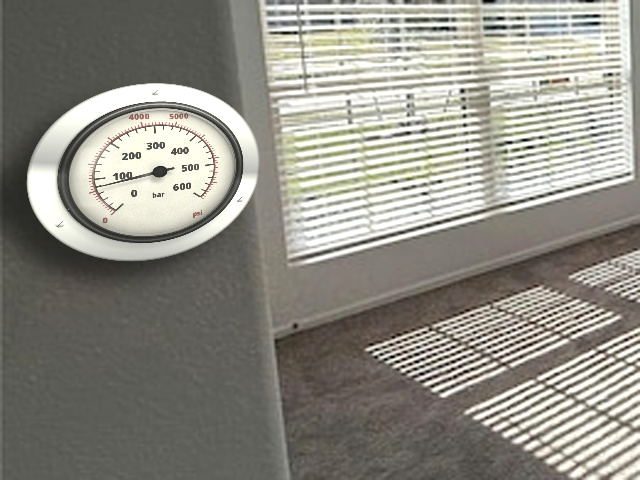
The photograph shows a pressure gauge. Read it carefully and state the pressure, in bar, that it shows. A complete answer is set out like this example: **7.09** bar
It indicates **80** bar
